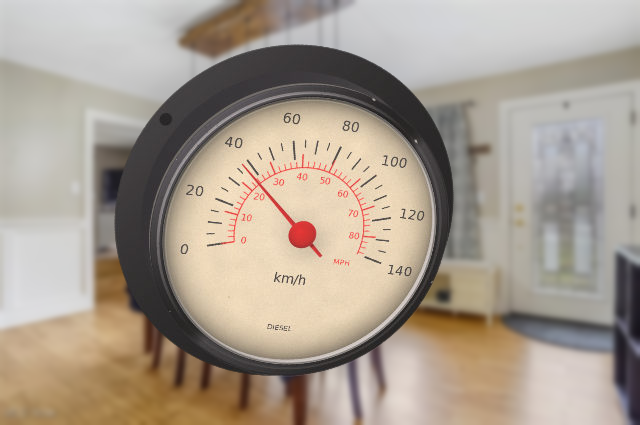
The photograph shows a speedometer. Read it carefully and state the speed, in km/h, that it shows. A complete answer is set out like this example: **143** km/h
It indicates **37.5** km/h
